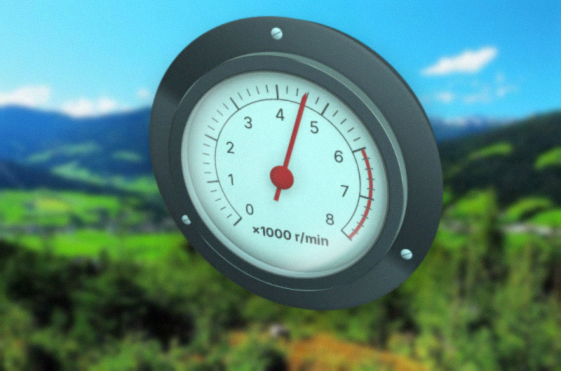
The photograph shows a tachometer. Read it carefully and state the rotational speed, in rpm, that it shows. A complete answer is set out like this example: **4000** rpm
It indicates **4600** rpm
